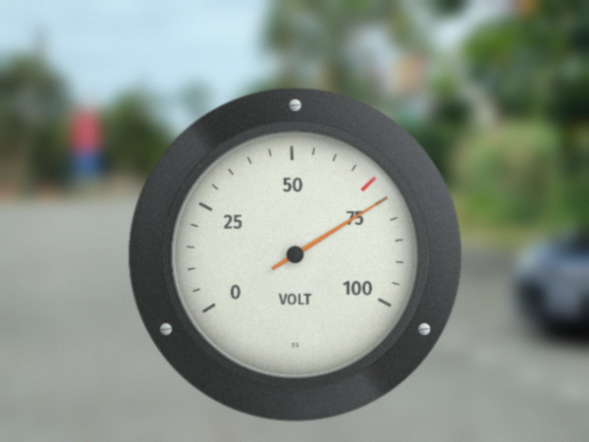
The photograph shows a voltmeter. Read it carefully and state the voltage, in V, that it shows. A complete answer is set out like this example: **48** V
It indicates **75** V
